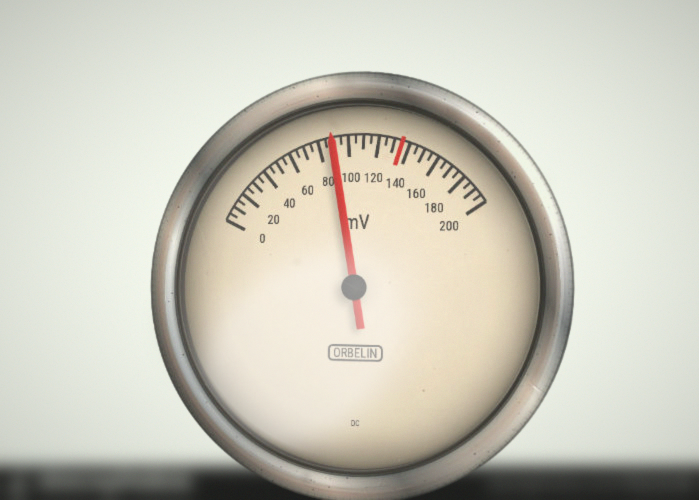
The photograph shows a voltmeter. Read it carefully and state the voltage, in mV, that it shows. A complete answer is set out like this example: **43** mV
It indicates **90** mV
